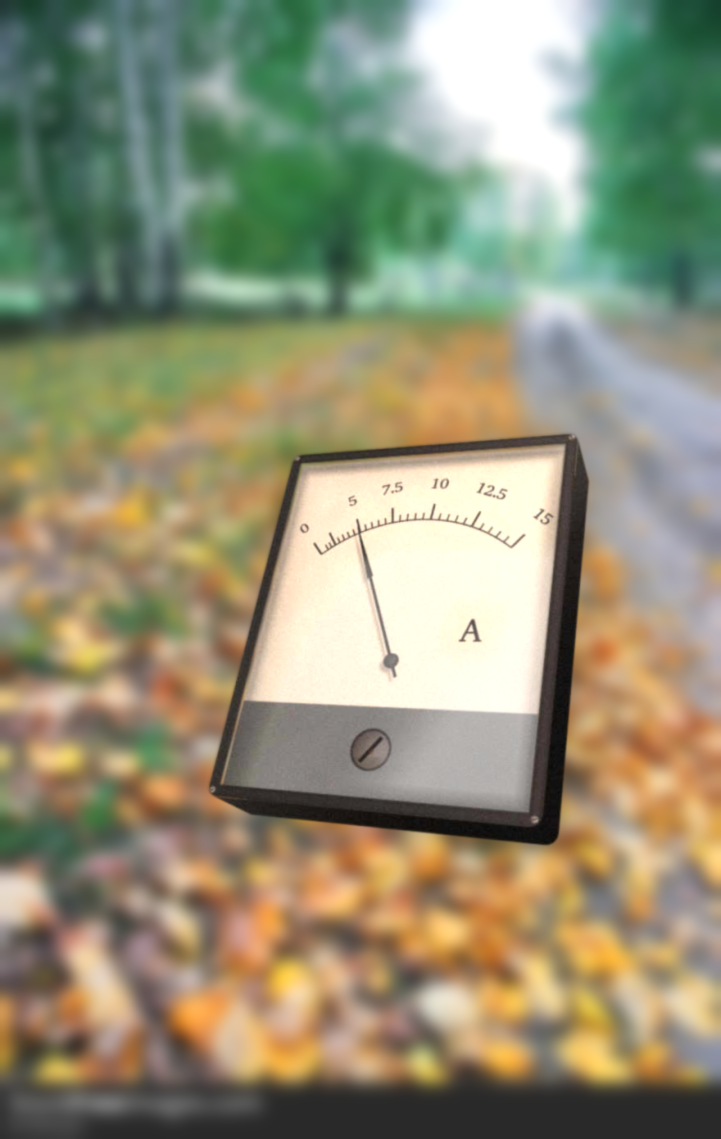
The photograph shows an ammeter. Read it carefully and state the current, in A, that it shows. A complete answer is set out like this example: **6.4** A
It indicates **5** A
